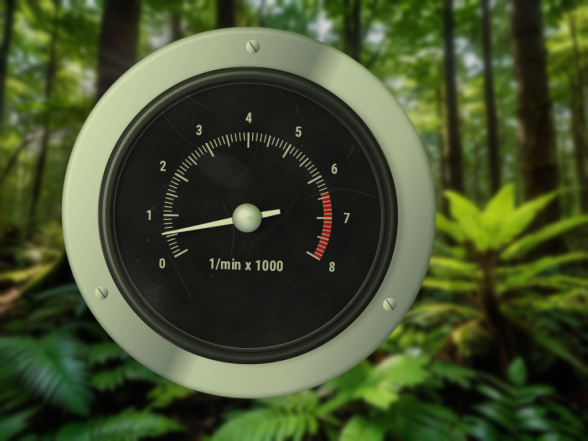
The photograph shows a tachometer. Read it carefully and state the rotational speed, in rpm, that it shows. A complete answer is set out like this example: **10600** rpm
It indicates **600** rpm
